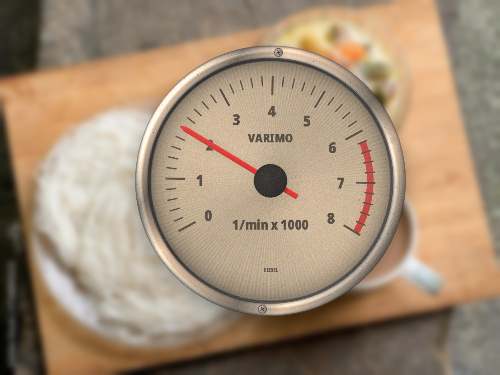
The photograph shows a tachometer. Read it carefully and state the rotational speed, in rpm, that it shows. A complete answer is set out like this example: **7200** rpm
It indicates **2000** rpm
